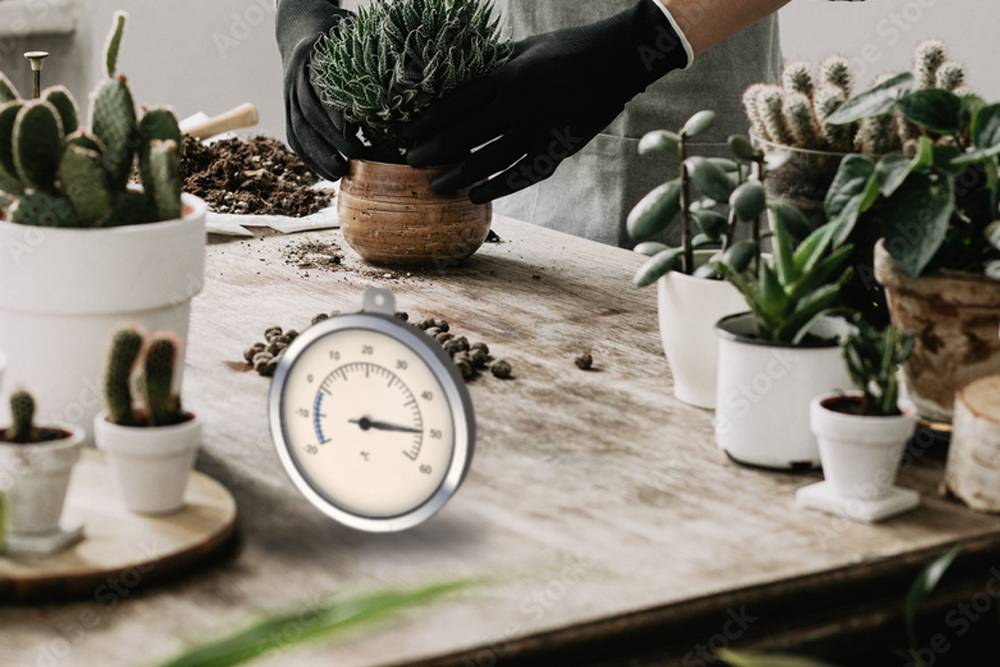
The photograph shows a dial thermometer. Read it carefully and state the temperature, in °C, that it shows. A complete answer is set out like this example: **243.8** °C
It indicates **50** °C
